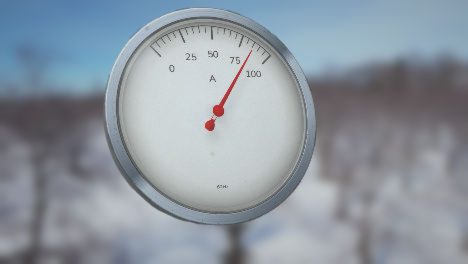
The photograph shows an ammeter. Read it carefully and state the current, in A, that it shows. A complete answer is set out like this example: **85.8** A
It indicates **85** A
